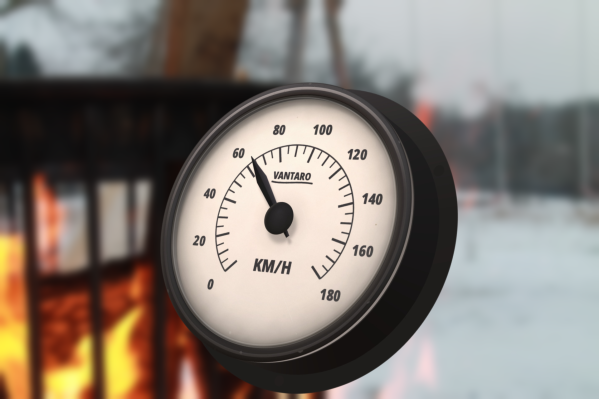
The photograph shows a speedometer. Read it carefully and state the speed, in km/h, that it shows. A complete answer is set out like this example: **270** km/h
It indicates **65** km/h
